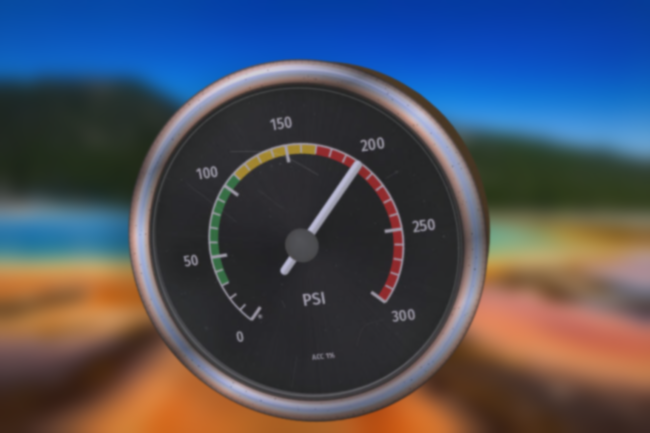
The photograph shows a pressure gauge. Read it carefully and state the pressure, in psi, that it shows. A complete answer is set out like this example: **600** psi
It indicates **200** psi
